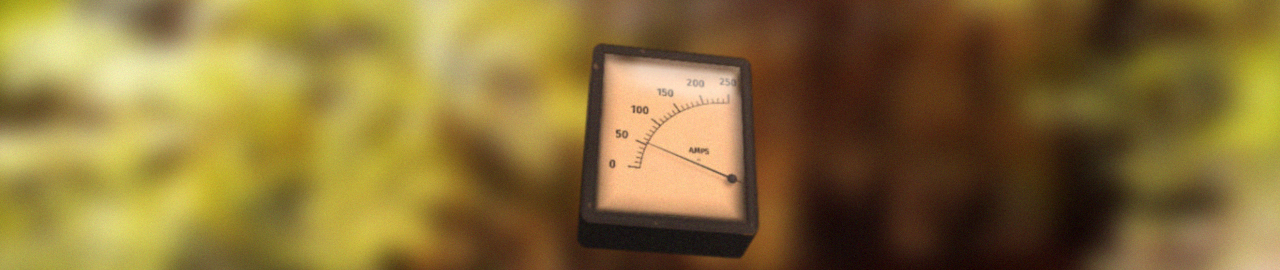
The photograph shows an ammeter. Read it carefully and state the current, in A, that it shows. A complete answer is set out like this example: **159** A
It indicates **50** A
